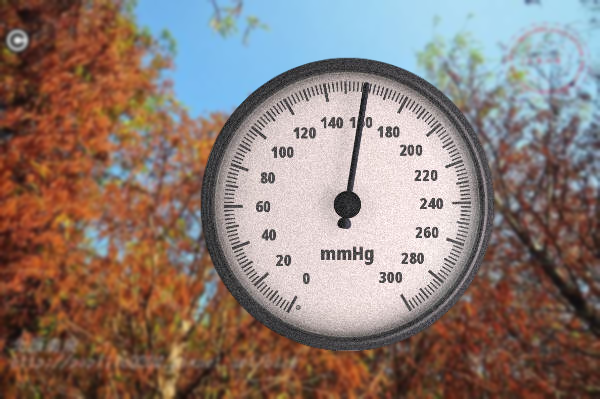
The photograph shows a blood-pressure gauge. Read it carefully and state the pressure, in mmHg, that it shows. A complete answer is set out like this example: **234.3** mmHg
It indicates **160** mmHg
